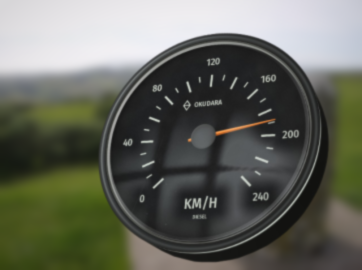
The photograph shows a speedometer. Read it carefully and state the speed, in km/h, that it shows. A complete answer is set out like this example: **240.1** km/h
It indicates **190** km/h
